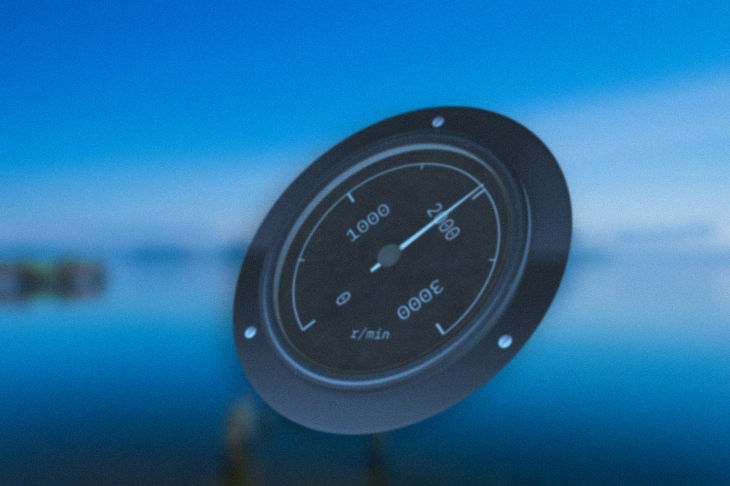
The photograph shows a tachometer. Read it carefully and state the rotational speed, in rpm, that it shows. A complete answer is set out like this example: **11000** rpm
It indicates **2000** rpm
